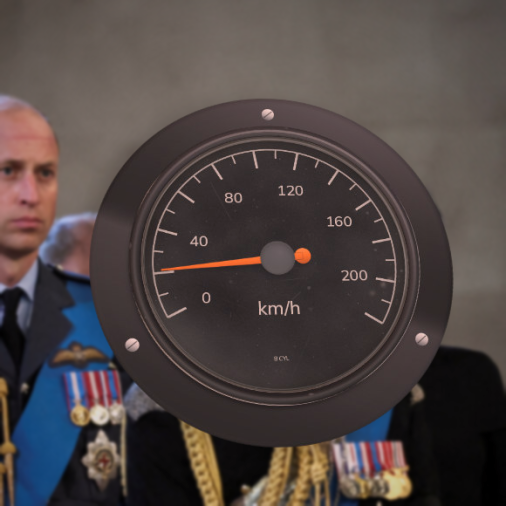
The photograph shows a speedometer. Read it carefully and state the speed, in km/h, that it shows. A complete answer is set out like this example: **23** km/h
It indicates **20** km/h
